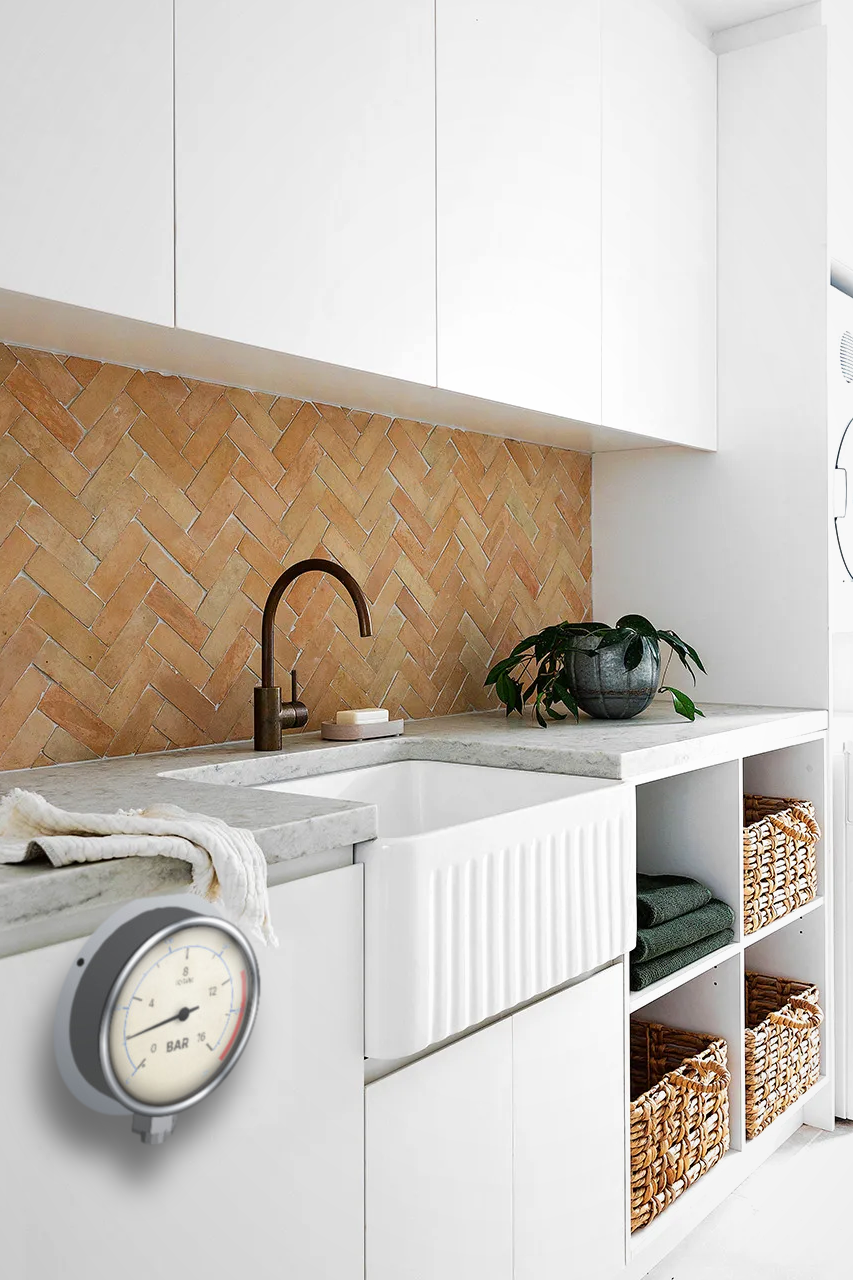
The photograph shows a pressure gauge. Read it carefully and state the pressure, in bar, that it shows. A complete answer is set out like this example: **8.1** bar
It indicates **2** bar
